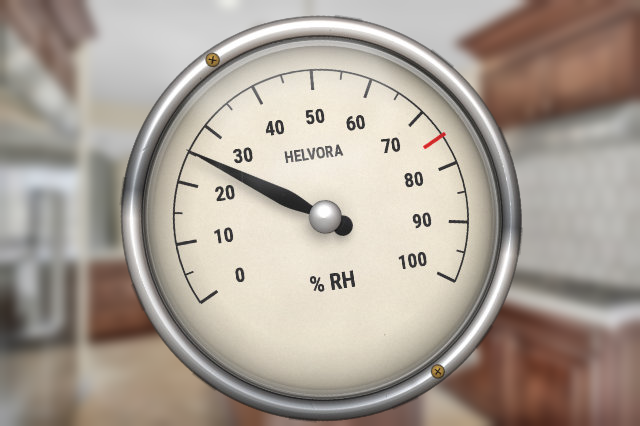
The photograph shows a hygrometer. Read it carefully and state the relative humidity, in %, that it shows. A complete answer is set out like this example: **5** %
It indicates **25** %
